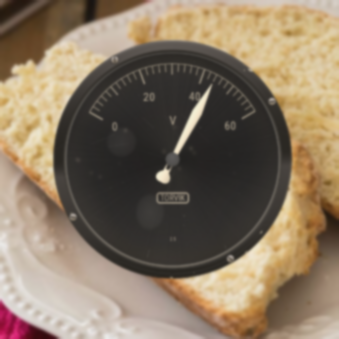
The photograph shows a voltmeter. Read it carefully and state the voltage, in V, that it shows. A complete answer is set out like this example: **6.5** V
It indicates **44** V
